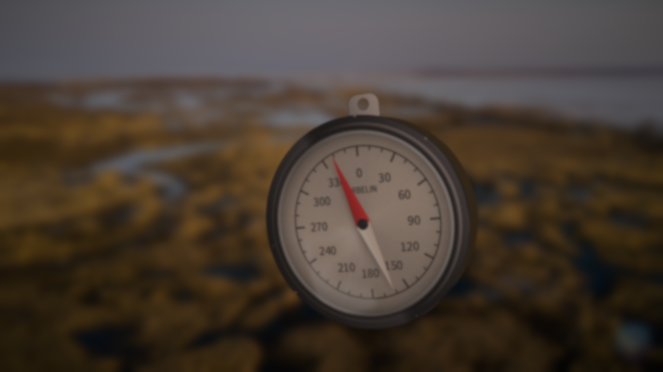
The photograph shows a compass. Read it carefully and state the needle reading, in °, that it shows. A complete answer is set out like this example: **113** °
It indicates **340** °
